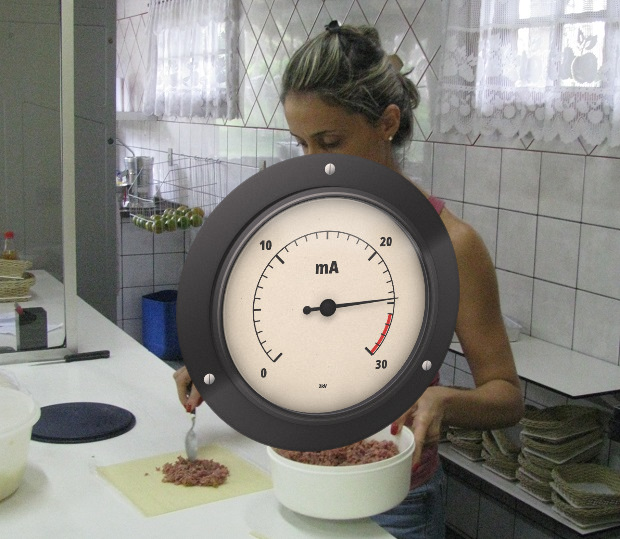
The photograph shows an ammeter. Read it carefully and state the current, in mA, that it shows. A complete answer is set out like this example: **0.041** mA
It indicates **24.5** mA
